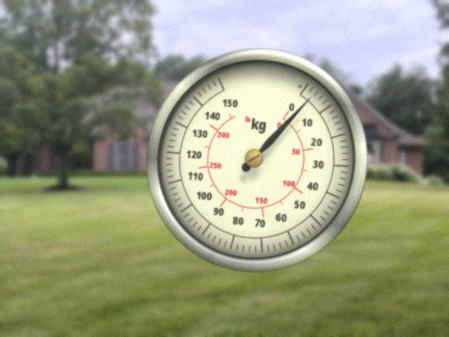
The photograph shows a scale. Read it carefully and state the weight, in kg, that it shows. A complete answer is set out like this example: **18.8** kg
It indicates **4** kg
